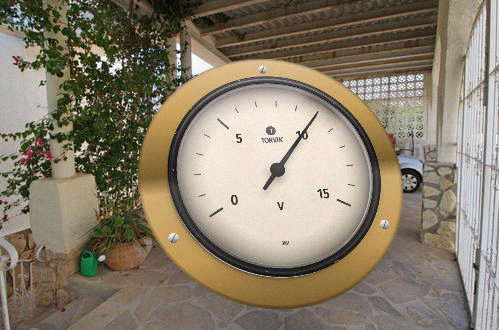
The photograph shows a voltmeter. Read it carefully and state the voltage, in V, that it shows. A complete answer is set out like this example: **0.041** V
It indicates **10** V
